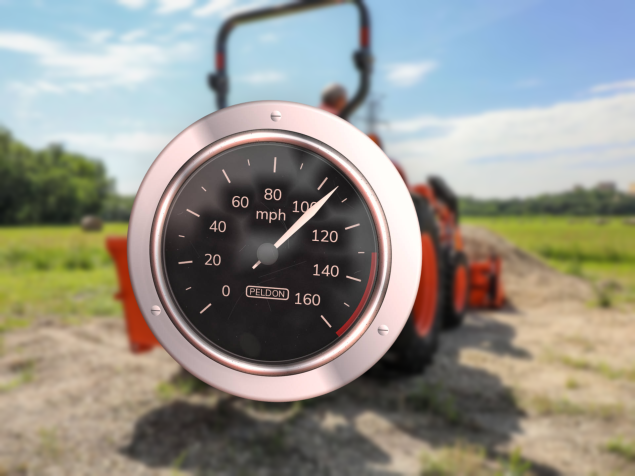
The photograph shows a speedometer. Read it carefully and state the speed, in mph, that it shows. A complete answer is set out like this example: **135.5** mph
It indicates **105** mph
